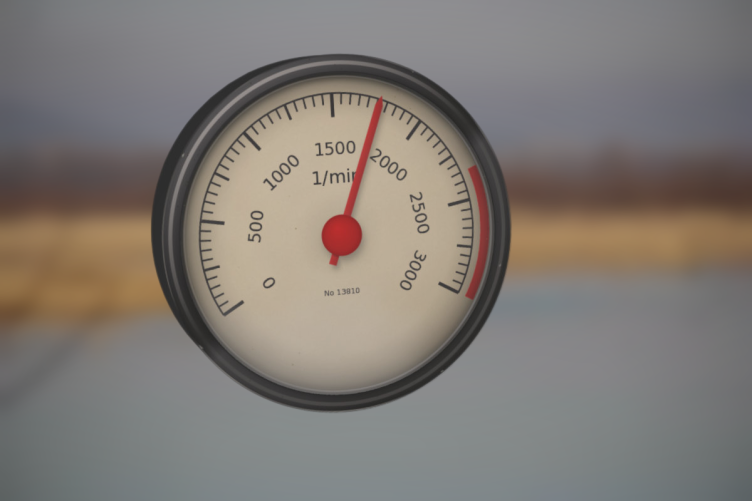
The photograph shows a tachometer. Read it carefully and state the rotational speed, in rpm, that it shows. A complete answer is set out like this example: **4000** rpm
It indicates **1750** rpm
